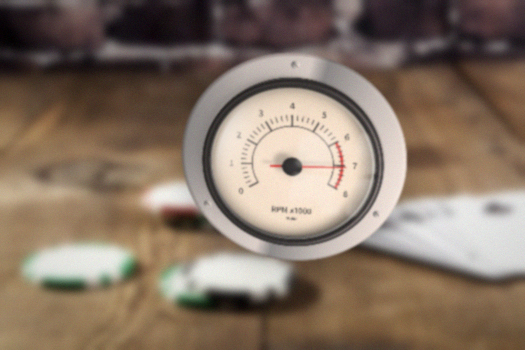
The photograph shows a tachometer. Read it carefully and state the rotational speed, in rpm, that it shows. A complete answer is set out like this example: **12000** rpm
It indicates **7000** rpm
